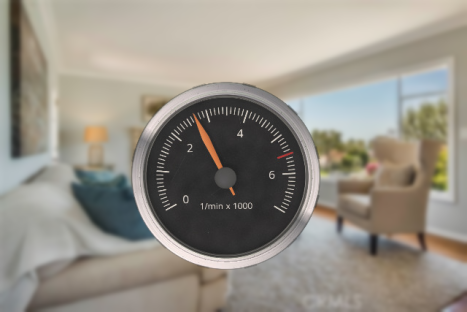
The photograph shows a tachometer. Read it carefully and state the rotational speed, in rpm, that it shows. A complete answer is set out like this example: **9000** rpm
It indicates **2700** rpm
